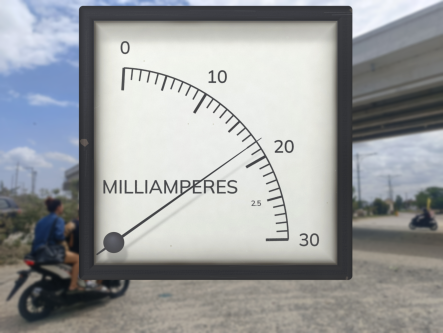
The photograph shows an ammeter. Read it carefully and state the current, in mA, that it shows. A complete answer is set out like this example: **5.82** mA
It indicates **18** mA
